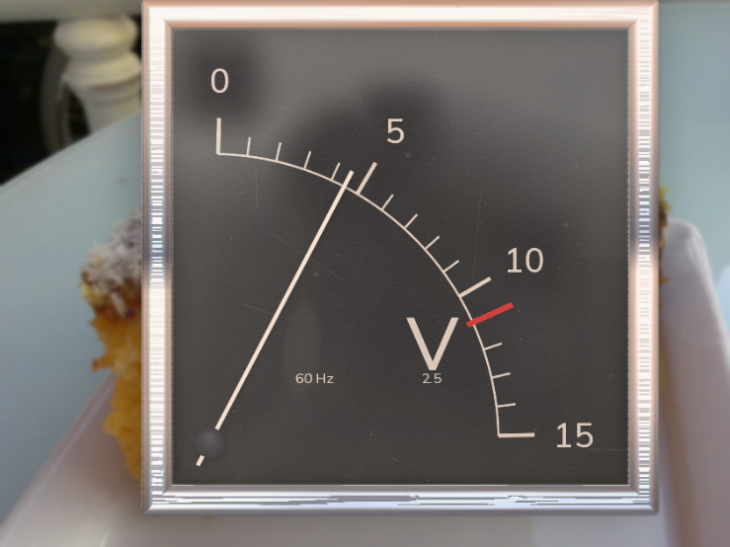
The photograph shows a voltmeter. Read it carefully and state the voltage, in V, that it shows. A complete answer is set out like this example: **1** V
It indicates **4.5** V
